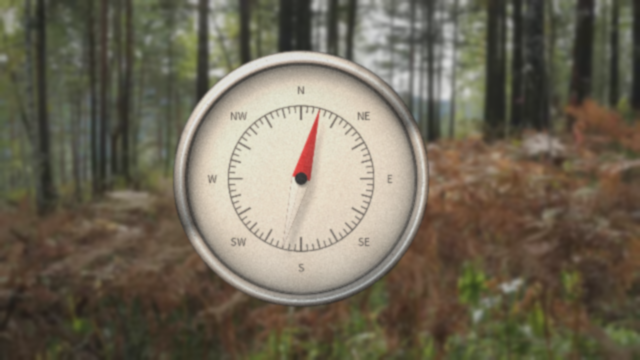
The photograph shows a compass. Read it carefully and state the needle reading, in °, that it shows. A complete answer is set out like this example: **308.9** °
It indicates **15** °
